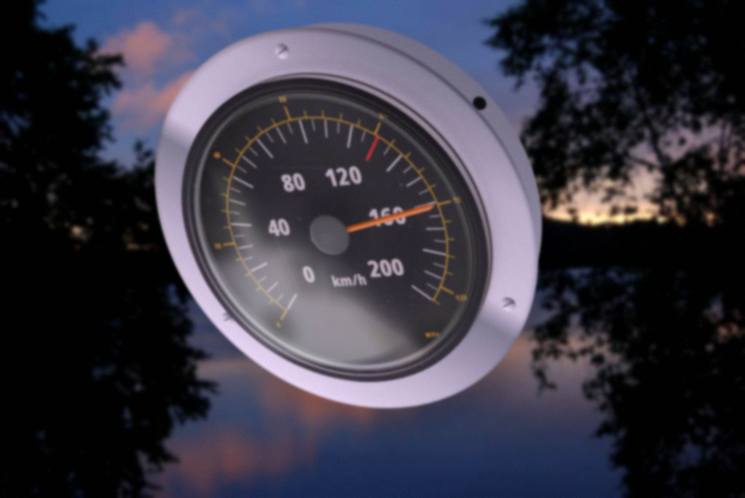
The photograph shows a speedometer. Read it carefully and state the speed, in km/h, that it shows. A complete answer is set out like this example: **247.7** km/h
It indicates **160** km/h
